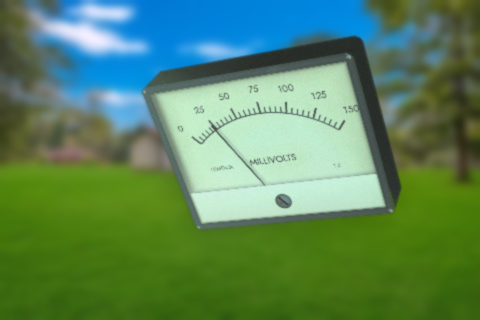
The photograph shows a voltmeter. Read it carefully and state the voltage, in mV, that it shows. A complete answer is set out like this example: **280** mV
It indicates **25** mV
